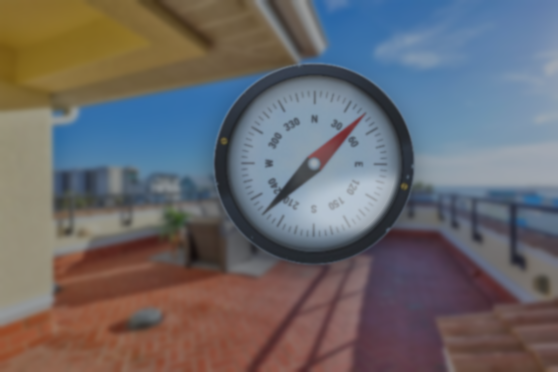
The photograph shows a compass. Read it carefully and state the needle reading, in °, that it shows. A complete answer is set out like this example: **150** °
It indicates **45** °
